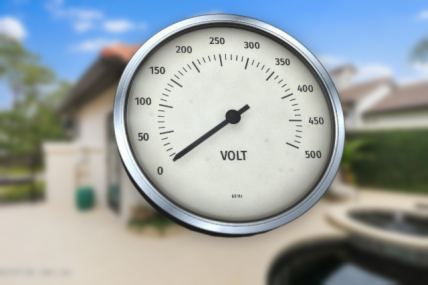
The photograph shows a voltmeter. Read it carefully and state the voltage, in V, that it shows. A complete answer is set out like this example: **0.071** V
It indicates **0** V
